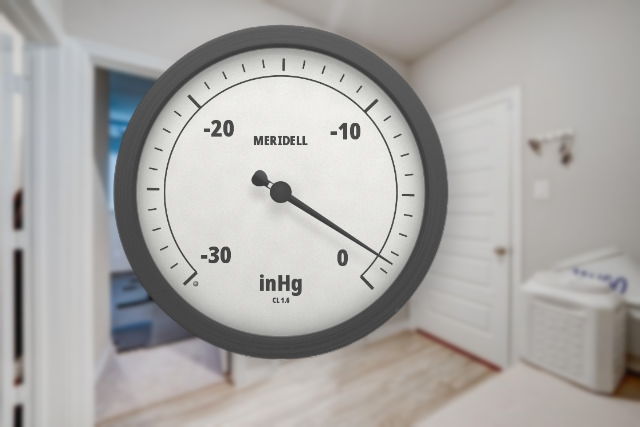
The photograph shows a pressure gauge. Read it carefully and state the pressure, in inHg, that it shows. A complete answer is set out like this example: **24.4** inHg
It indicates **-1.5** inHg
